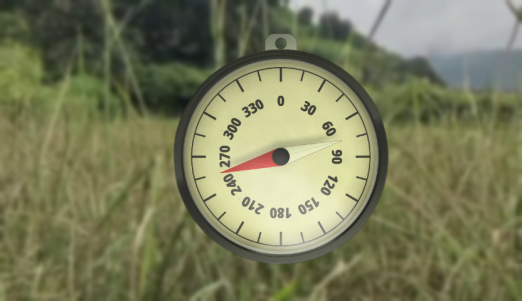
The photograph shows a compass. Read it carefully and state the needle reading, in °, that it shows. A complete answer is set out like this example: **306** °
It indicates **255** °
